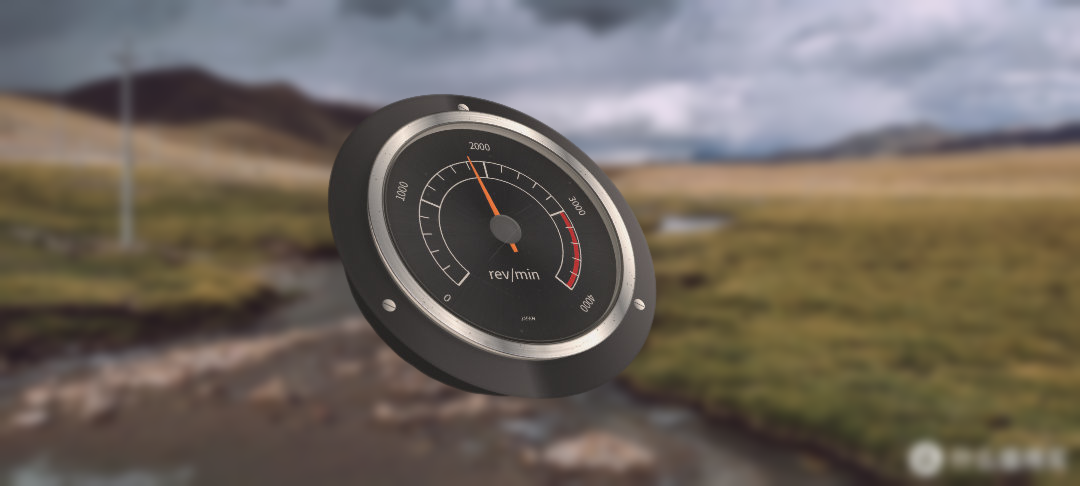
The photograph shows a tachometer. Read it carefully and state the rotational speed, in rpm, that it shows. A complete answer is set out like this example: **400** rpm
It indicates **1800** rpm
